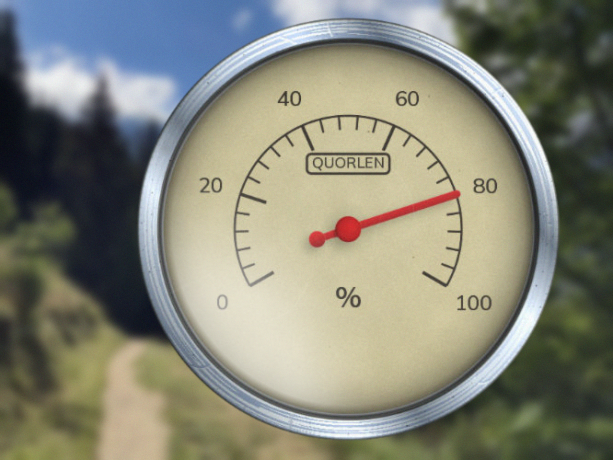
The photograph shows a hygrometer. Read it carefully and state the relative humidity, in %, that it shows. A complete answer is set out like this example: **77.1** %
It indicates **80** %
